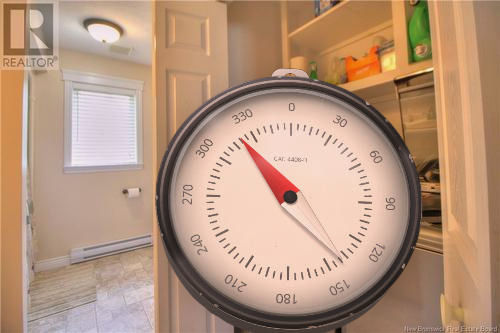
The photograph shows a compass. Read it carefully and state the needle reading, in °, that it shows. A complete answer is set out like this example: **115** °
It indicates **320** °
